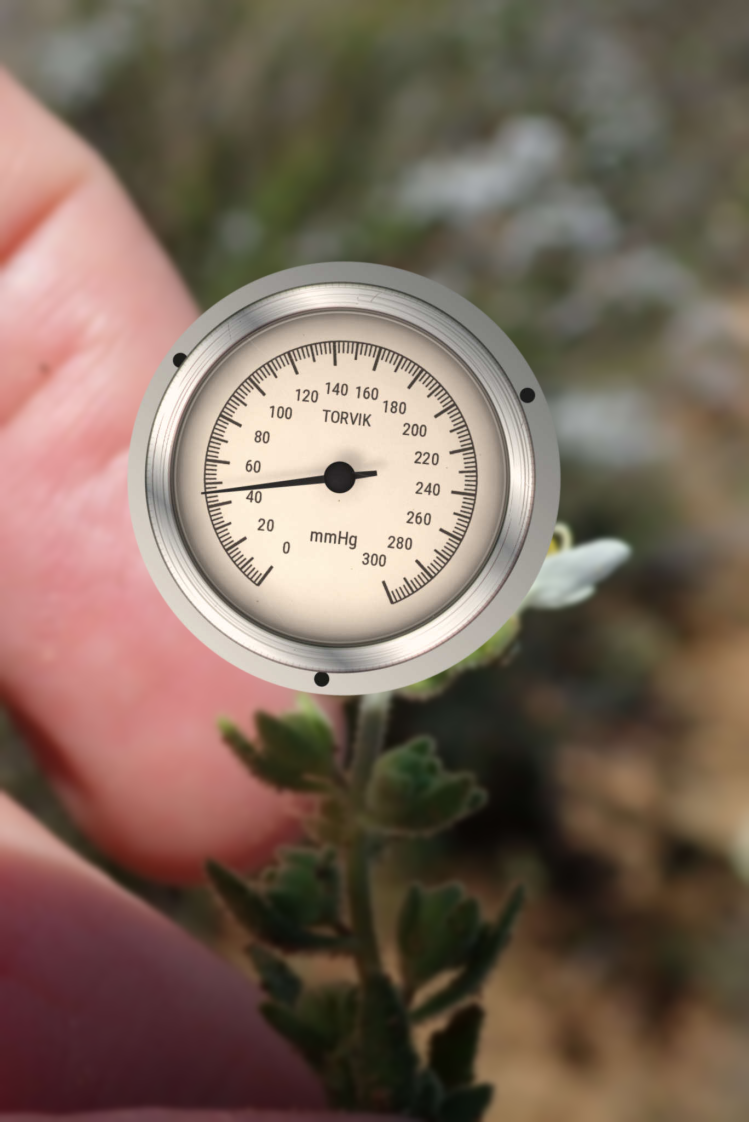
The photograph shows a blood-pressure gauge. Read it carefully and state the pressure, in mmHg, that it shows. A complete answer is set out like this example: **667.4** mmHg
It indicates **46** mmHg
